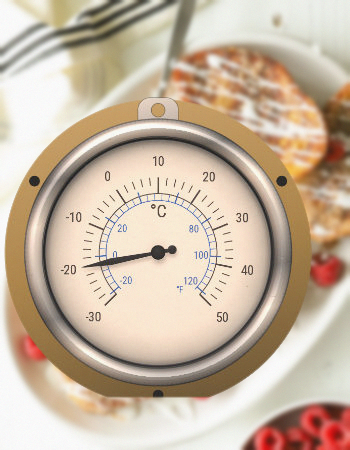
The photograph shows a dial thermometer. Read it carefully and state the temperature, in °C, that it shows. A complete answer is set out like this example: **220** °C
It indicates **-20** °C
